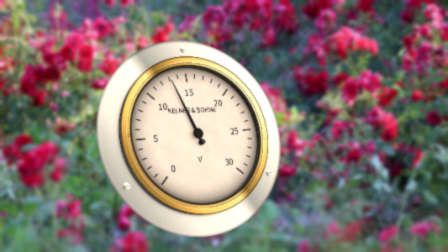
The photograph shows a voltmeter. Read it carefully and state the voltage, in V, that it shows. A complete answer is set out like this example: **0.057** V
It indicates **13** V
